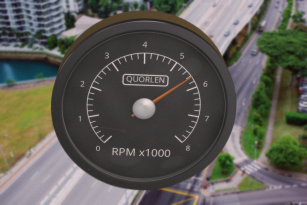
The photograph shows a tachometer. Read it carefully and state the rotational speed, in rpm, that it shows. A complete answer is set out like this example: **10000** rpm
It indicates **5600** rpm
